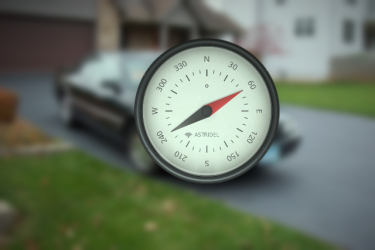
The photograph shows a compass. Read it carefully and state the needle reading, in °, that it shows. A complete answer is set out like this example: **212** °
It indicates **60** °
